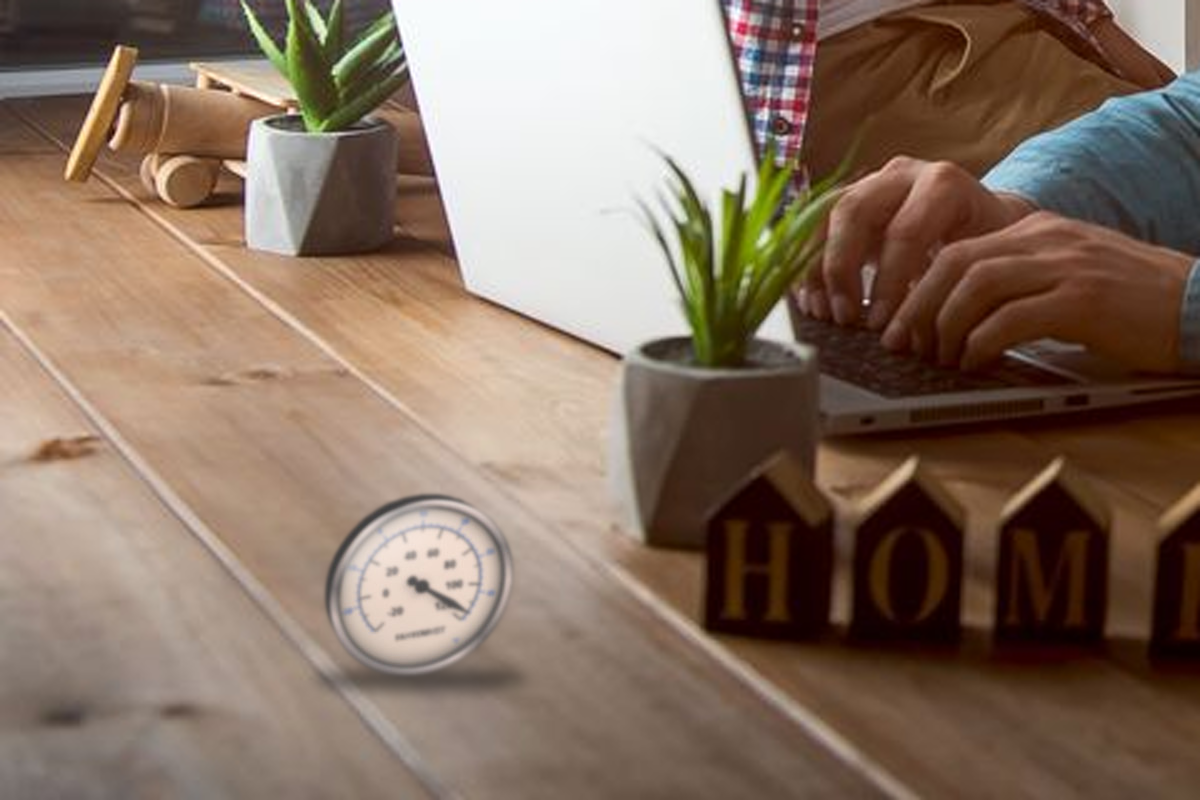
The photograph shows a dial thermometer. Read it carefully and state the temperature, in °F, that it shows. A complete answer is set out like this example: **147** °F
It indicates **115** °F
